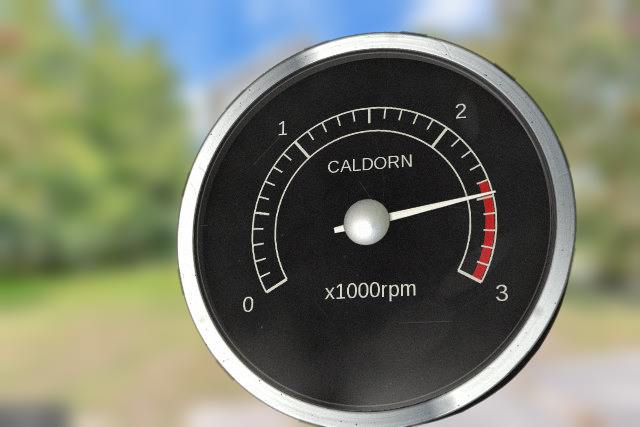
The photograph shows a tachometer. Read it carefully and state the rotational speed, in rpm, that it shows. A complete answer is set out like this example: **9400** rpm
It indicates **2500** rpm
